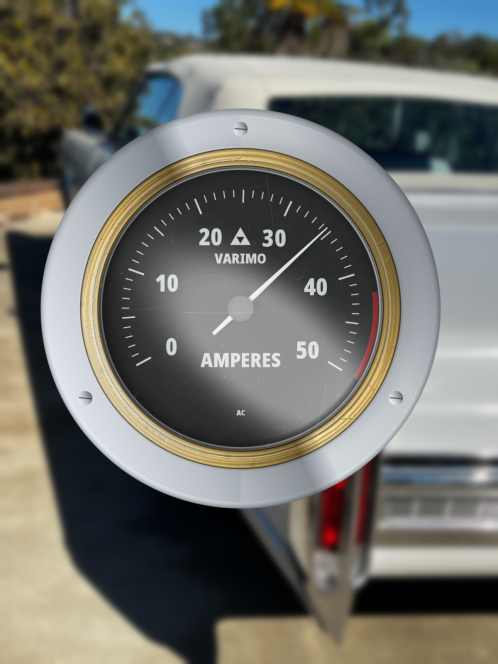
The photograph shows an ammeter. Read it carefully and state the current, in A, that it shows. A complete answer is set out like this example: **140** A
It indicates **34.5** A
